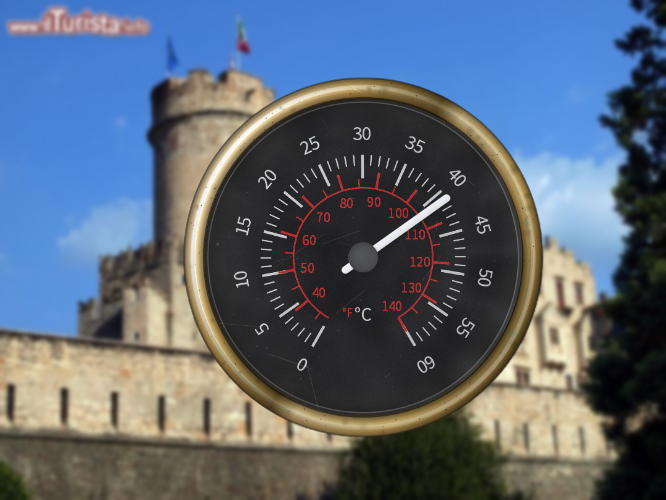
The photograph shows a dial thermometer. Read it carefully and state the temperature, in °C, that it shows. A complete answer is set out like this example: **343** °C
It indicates **41** °C
